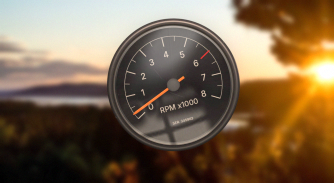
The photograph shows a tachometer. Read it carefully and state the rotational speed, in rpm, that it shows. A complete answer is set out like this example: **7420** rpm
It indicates **250** rpm
